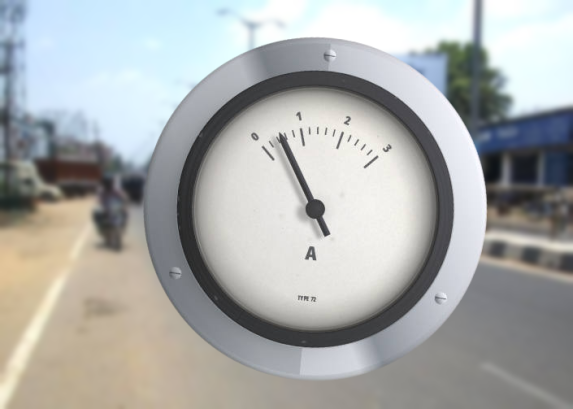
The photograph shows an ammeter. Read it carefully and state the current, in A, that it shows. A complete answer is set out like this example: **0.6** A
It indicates **0.5** A
